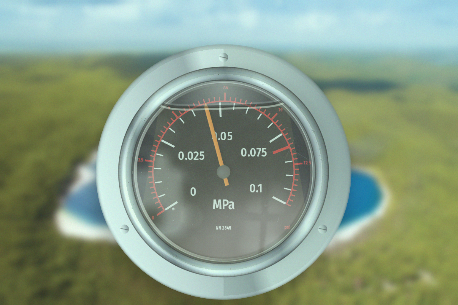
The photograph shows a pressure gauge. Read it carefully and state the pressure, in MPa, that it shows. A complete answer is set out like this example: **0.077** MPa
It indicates **0.045** MPa
